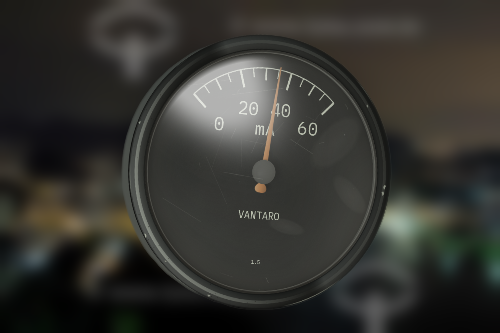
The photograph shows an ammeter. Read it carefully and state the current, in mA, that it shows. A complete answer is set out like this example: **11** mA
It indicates **35** mA
